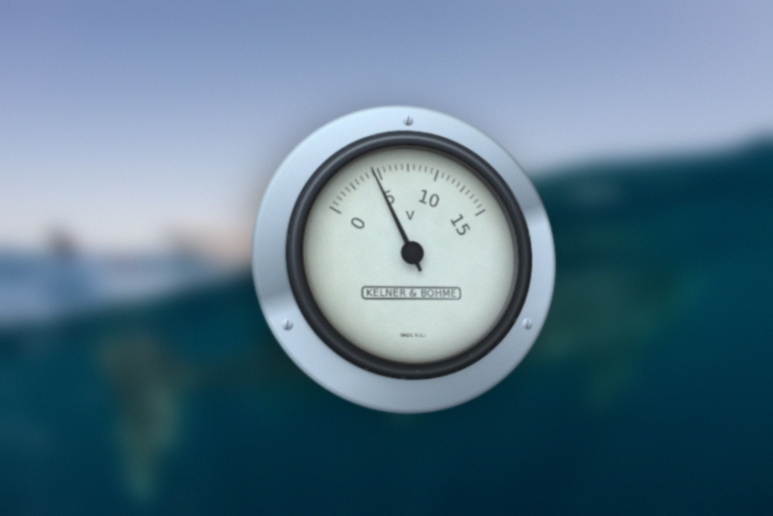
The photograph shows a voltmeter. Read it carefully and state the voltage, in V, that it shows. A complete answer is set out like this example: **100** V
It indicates **4.5** V
